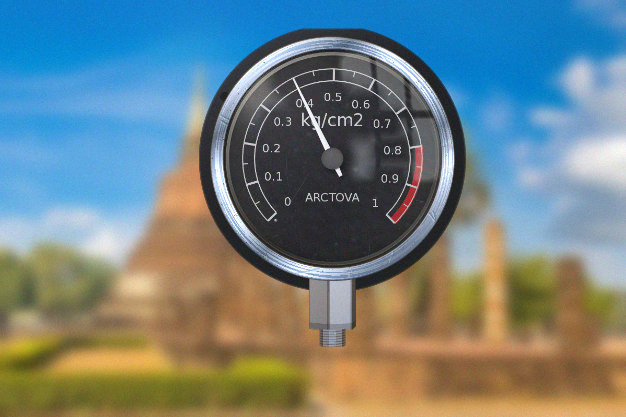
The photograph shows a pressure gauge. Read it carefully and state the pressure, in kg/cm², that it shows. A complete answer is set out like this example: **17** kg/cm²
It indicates **0.4** kg/cm²
